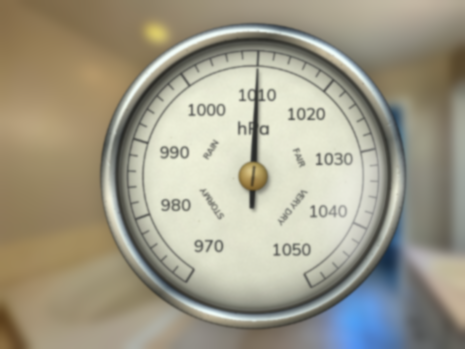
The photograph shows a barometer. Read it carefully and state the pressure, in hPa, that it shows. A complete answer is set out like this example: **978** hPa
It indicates **1010** hPa
